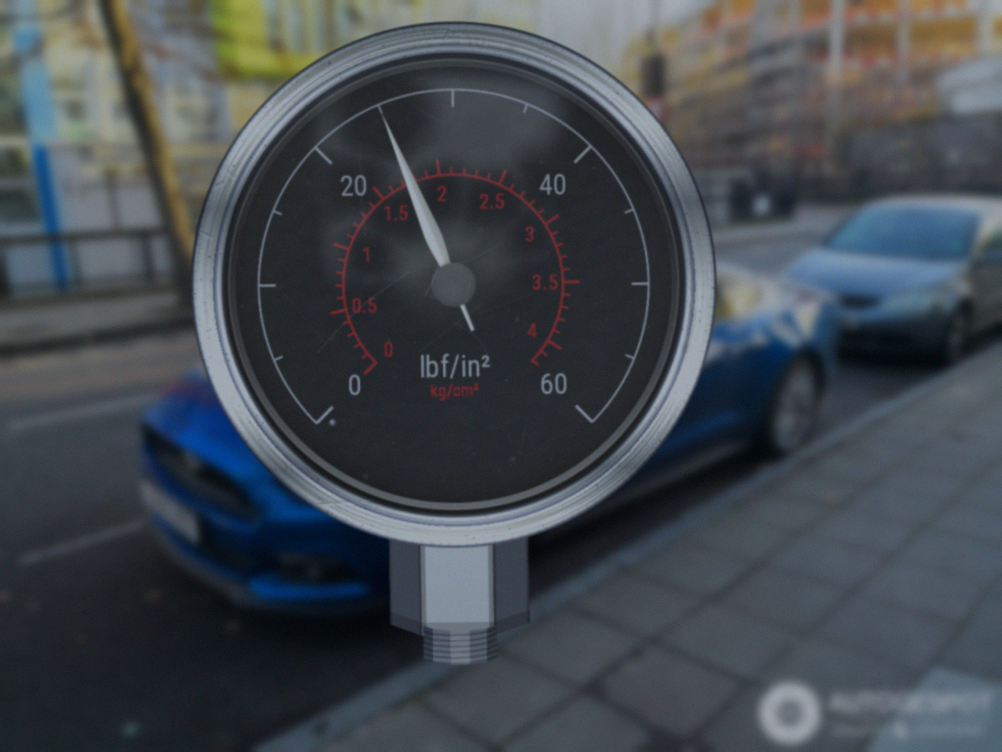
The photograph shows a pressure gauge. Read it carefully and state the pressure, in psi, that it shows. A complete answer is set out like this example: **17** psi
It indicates **25** psi
